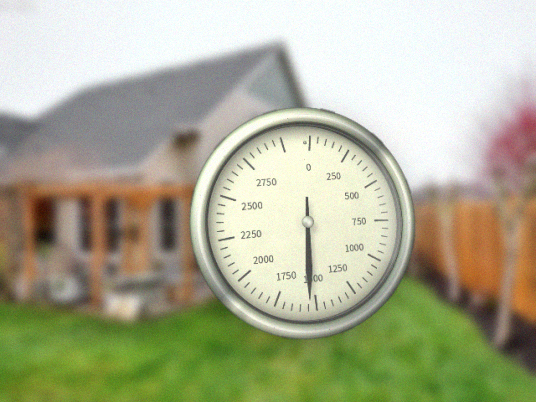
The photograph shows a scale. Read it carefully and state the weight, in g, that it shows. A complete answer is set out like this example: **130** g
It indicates **1550** g
